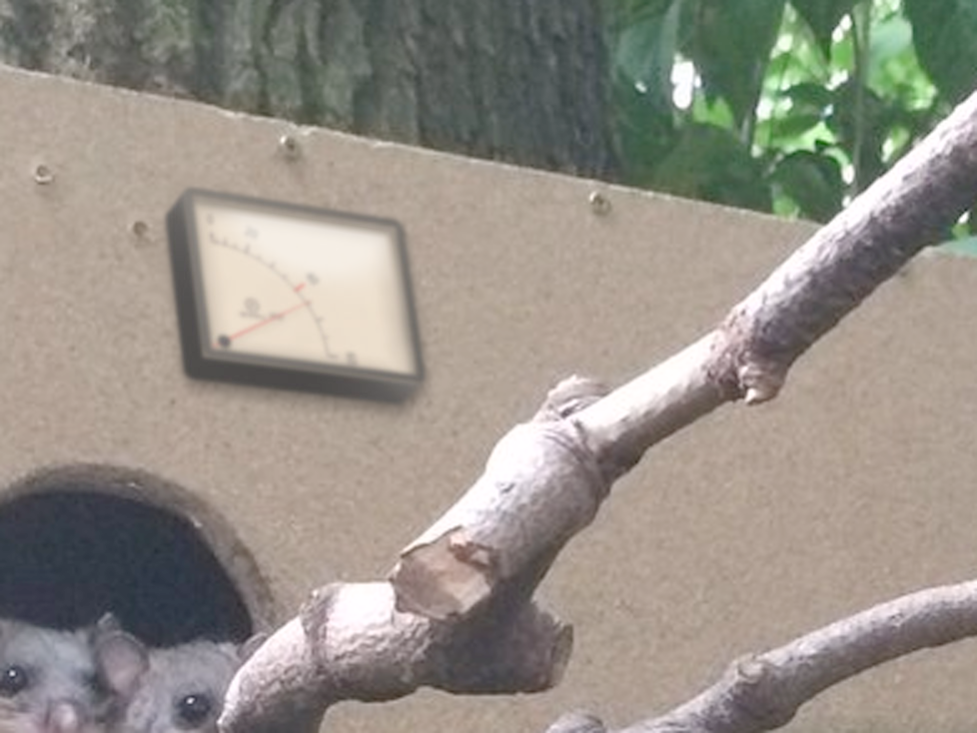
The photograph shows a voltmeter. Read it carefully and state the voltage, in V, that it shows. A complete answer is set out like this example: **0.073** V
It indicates **45** V
